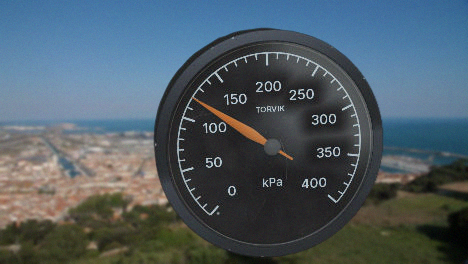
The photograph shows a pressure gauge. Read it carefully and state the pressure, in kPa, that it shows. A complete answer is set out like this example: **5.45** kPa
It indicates **120** kPa
